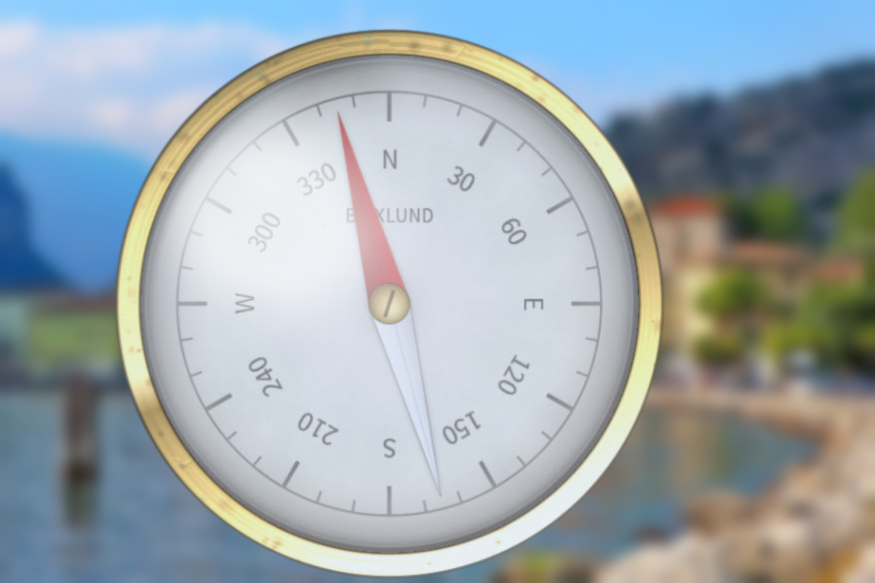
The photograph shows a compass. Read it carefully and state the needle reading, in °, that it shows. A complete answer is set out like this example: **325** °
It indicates **345** °
